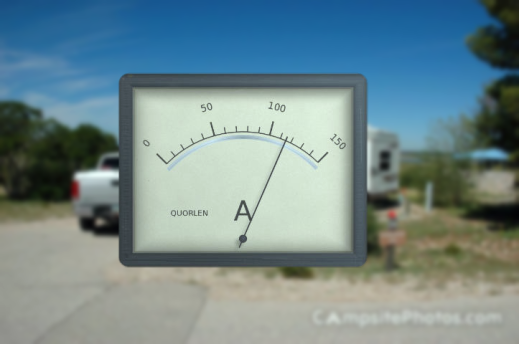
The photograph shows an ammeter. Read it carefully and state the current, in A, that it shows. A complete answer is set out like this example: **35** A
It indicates **115** A
